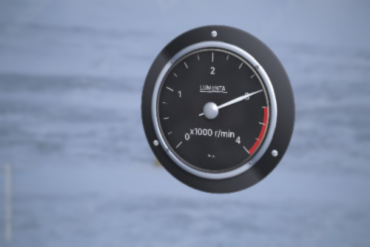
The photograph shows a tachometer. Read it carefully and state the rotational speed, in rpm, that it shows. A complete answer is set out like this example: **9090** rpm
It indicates **3000** rpm
